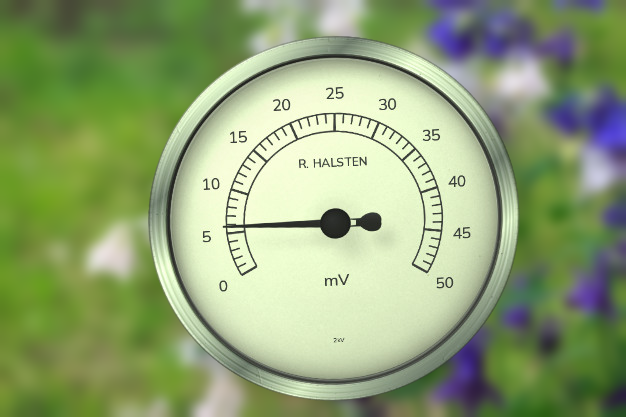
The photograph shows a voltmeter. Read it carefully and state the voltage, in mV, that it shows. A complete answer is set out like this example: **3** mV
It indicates **6** mV
